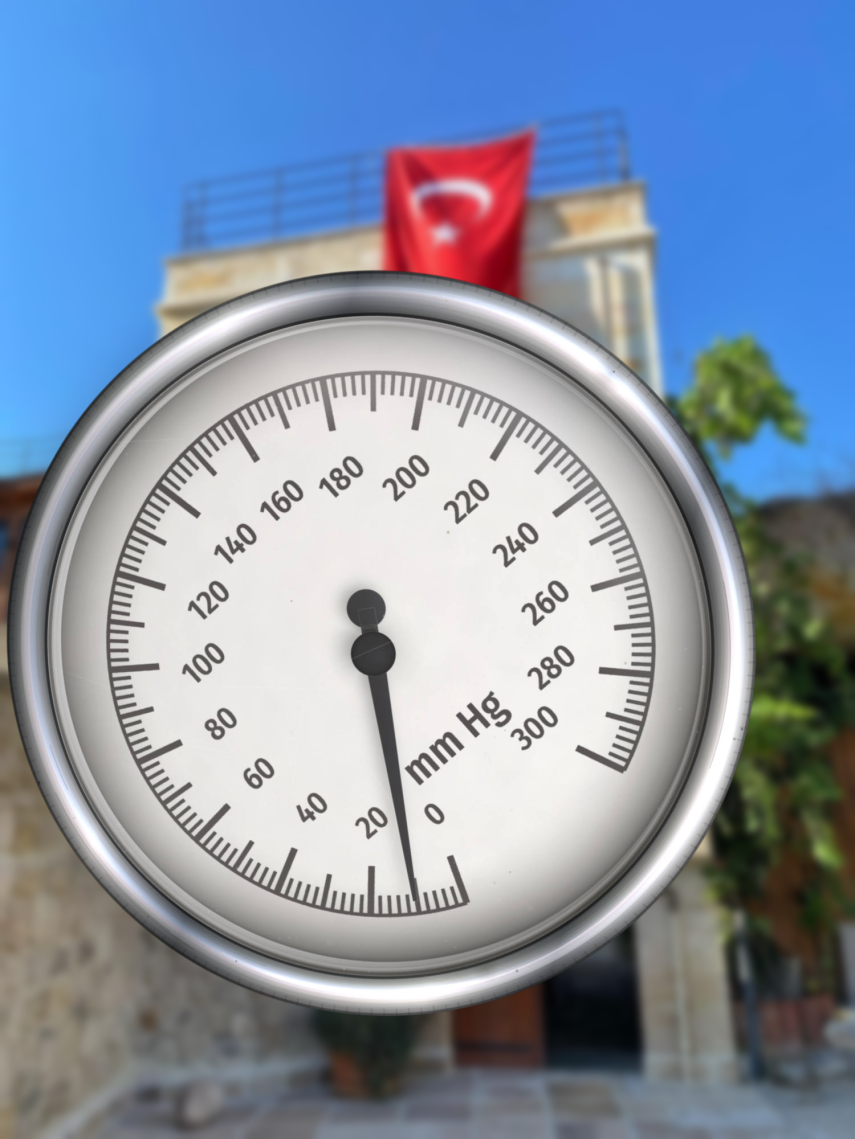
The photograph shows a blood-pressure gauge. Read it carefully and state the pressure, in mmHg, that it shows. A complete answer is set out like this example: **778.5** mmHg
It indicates **10** mmHg
